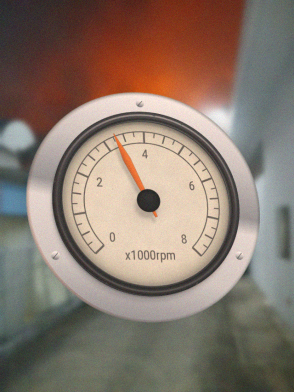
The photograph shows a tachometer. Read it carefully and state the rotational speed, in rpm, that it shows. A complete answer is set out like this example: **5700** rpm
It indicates **3250** rpm
